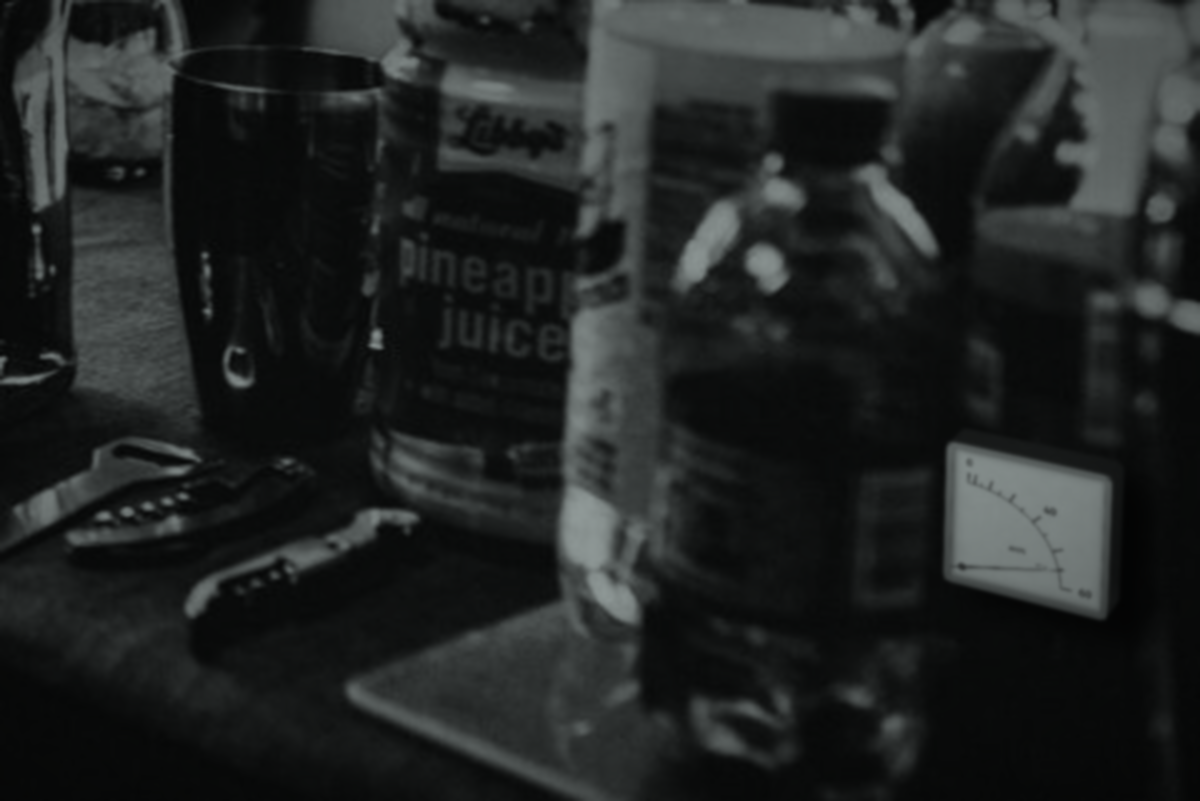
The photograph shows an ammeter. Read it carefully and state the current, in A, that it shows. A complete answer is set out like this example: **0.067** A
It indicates **55** A
